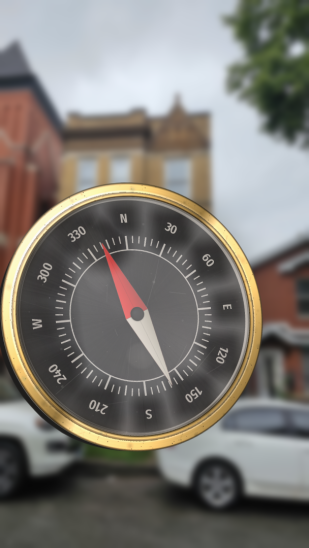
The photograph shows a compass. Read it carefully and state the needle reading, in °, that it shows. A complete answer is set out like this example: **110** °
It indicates **340** °
